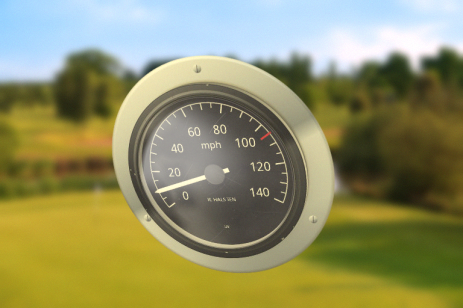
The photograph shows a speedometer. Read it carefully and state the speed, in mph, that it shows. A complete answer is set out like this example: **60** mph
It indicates **10** mph
